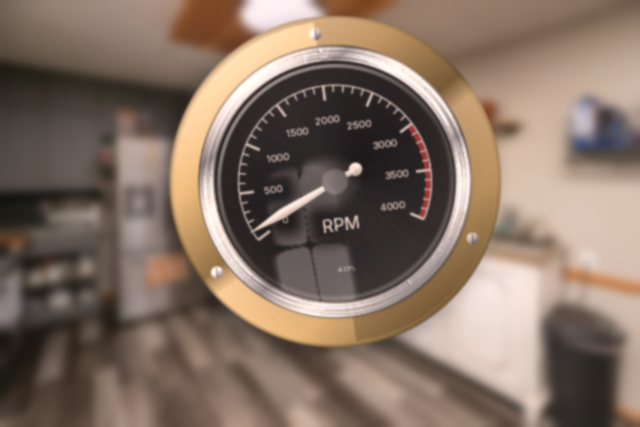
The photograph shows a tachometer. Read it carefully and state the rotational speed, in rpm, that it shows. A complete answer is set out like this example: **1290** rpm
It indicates **100** rpm
